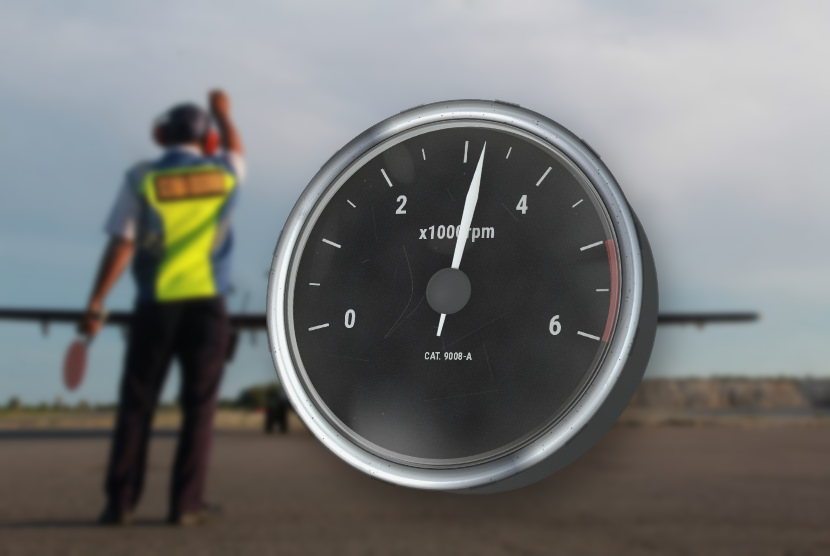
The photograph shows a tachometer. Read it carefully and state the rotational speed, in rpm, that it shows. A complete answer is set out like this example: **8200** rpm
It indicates **3250** rpm
